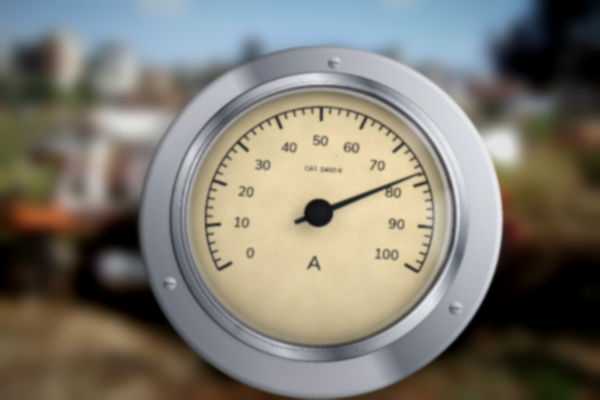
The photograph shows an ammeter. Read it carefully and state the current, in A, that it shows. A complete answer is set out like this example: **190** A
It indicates **78** A
